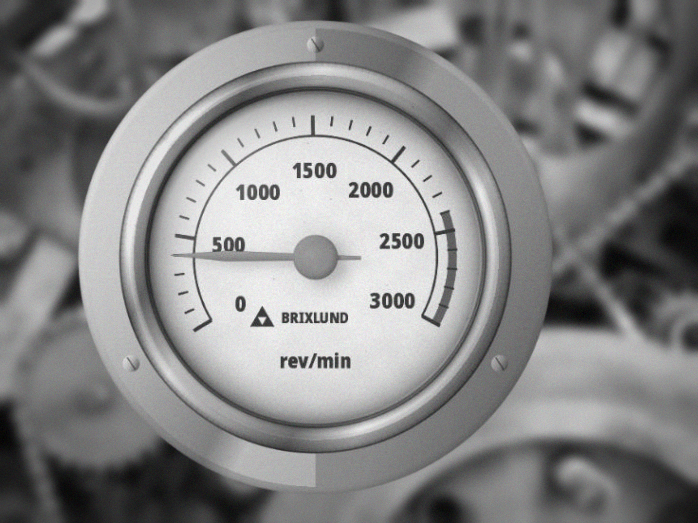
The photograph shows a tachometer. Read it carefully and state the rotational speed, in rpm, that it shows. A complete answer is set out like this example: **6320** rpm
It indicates **400** rpm
